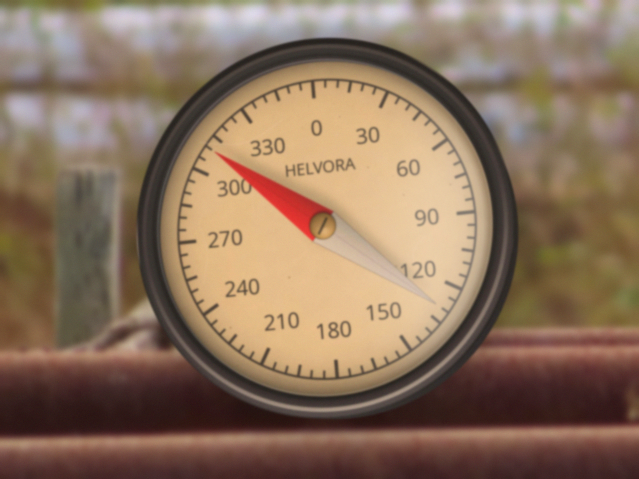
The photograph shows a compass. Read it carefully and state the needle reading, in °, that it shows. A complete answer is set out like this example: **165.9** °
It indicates **310** °
